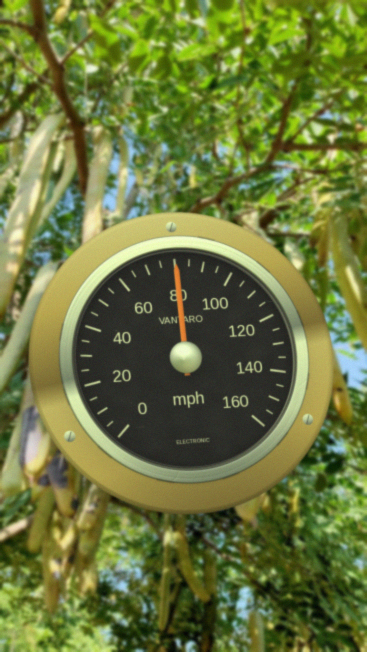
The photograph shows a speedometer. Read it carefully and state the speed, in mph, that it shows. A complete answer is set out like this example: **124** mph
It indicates **80** mph
